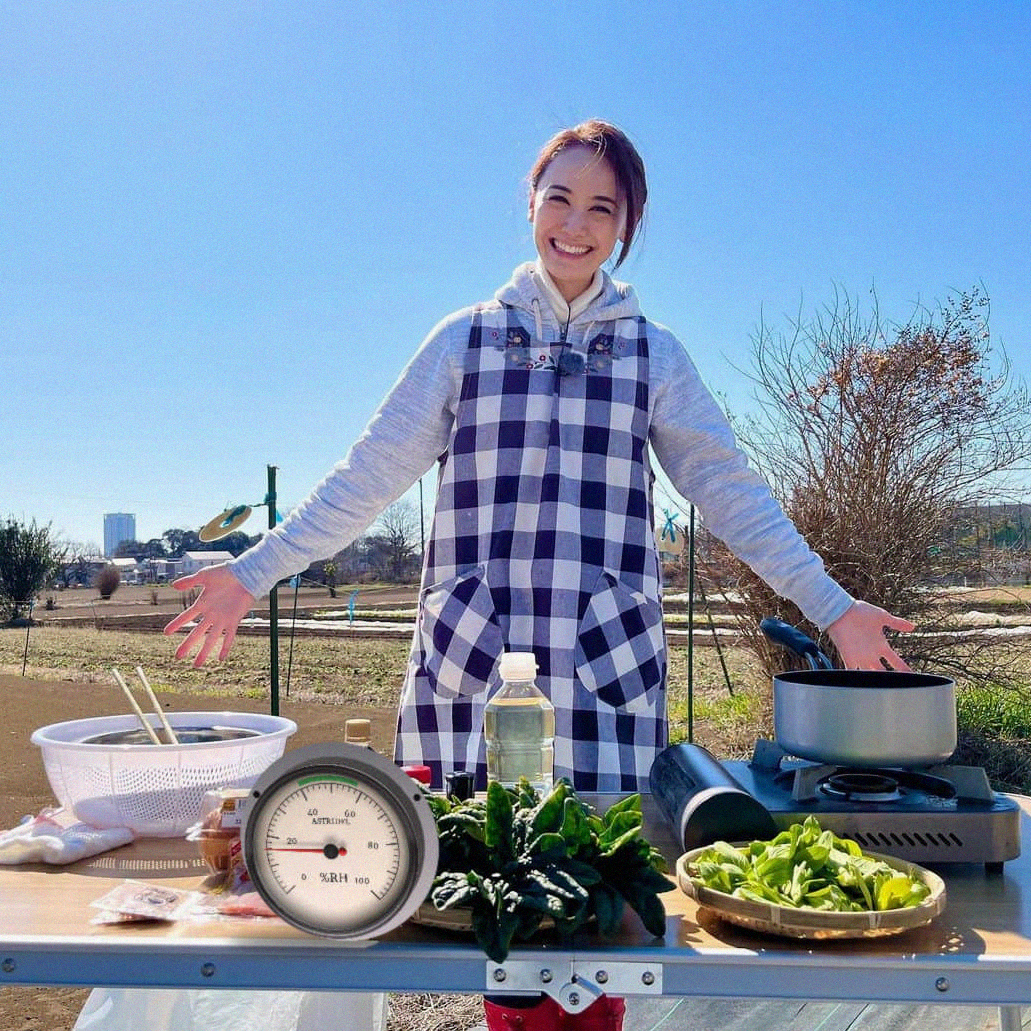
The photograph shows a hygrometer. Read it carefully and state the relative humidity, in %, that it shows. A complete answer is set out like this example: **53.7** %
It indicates **16** %
